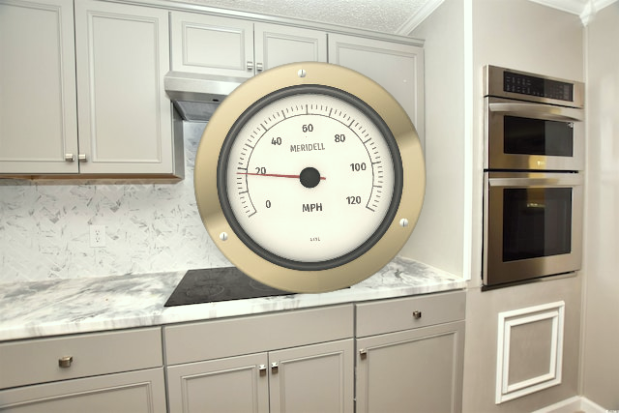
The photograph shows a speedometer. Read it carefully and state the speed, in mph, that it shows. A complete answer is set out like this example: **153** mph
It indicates **18** mph
